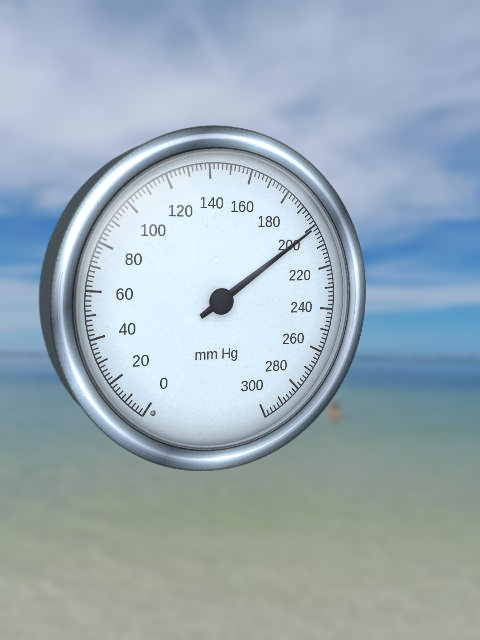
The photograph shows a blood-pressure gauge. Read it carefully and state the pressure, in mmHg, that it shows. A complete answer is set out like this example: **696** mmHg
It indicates **200** mmHg
